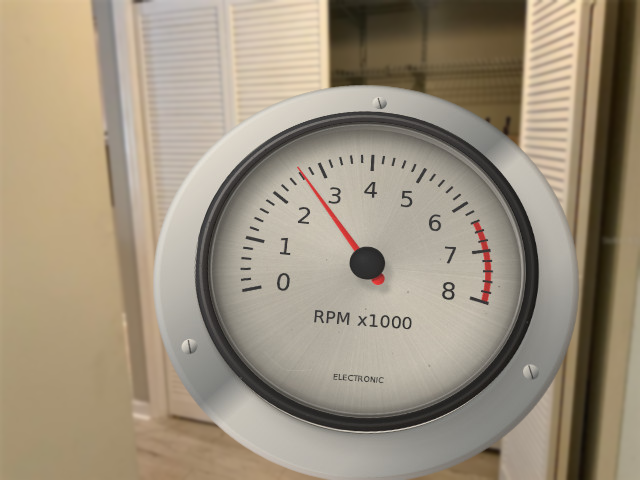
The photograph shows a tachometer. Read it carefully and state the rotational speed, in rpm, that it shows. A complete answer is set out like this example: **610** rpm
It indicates **2600** rpm
